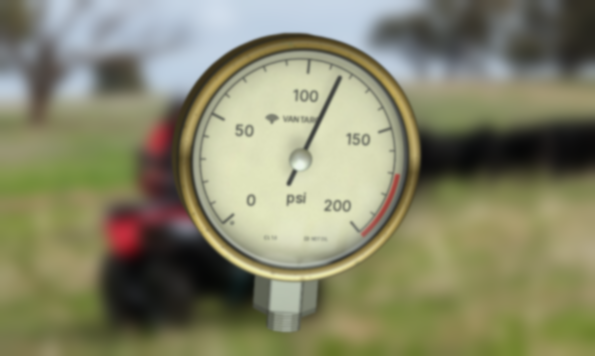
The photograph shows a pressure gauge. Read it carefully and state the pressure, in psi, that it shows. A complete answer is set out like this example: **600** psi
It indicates **115** psi
